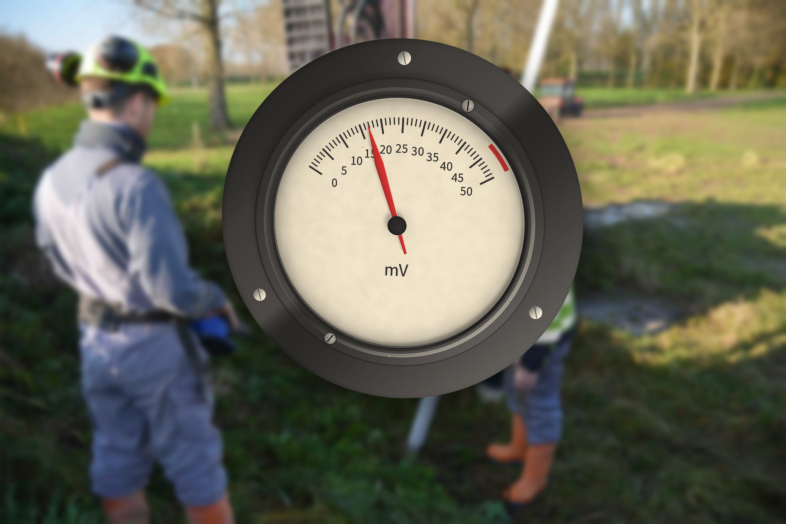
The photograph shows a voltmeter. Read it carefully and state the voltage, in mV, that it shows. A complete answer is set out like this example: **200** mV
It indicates **17** mV
